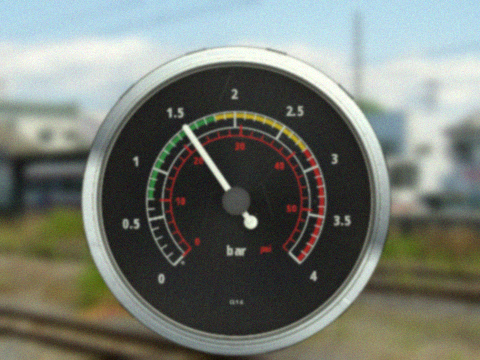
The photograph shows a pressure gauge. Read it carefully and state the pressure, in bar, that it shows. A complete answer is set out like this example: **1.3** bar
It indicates **1.5** bar
